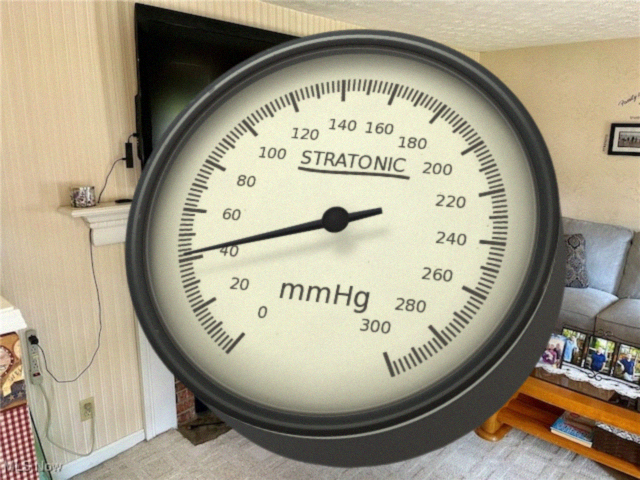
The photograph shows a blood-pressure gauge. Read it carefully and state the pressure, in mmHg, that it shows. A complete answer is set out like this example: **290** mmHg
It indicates **40** mmHg
